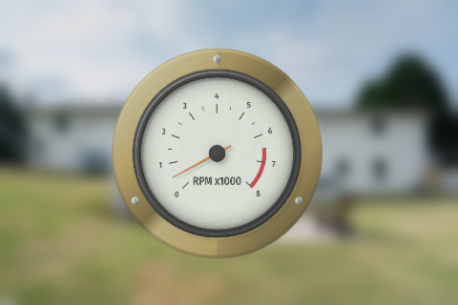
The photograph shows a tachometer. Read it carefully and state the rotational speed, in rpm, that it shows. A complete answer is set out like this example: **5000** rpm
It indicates **500** rpm
